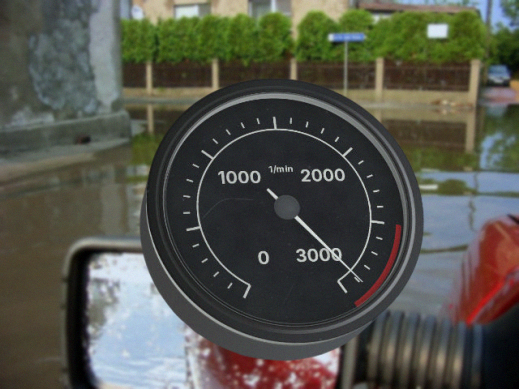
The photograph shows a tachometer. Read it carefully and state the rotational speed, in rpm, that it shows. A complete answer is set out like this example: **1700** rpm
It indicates **2900** rpm
